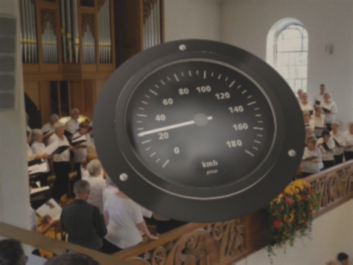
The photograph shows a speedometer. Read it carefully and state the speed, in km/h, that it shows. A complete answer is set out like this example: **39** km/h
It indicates **25** km/h
